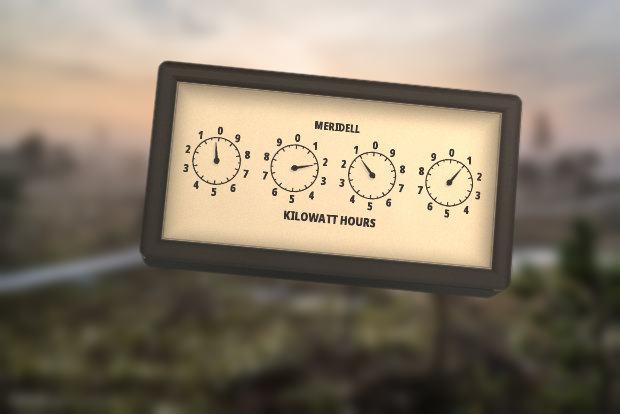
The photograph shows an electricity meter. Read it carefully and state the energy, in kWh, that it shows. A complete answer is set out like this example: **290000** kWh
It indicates **211** kWh
